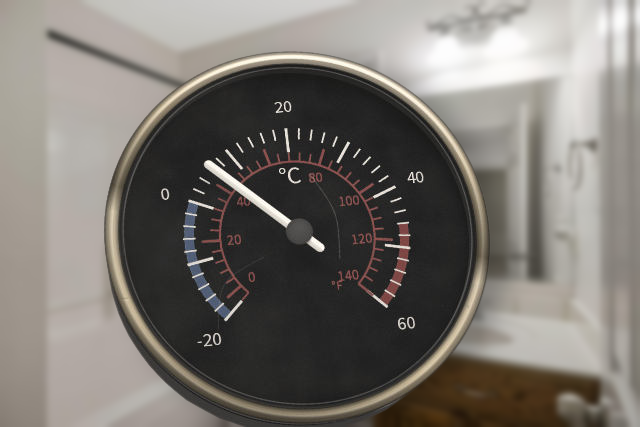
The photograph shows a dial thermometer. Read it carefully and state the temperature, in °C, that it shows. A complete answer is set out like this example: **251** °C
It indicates **6** °C
